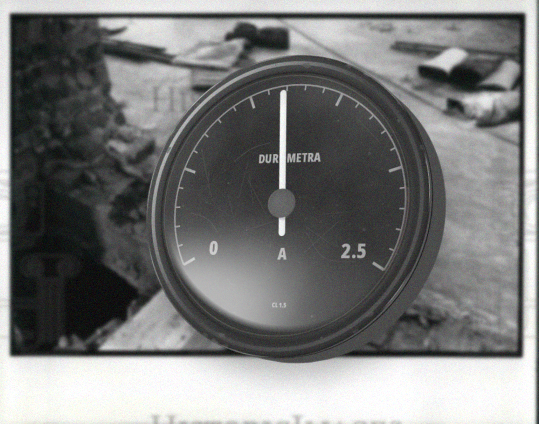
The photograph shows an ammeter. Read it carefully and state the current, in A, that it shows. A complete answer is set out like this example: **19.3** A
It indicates **1.2** A
